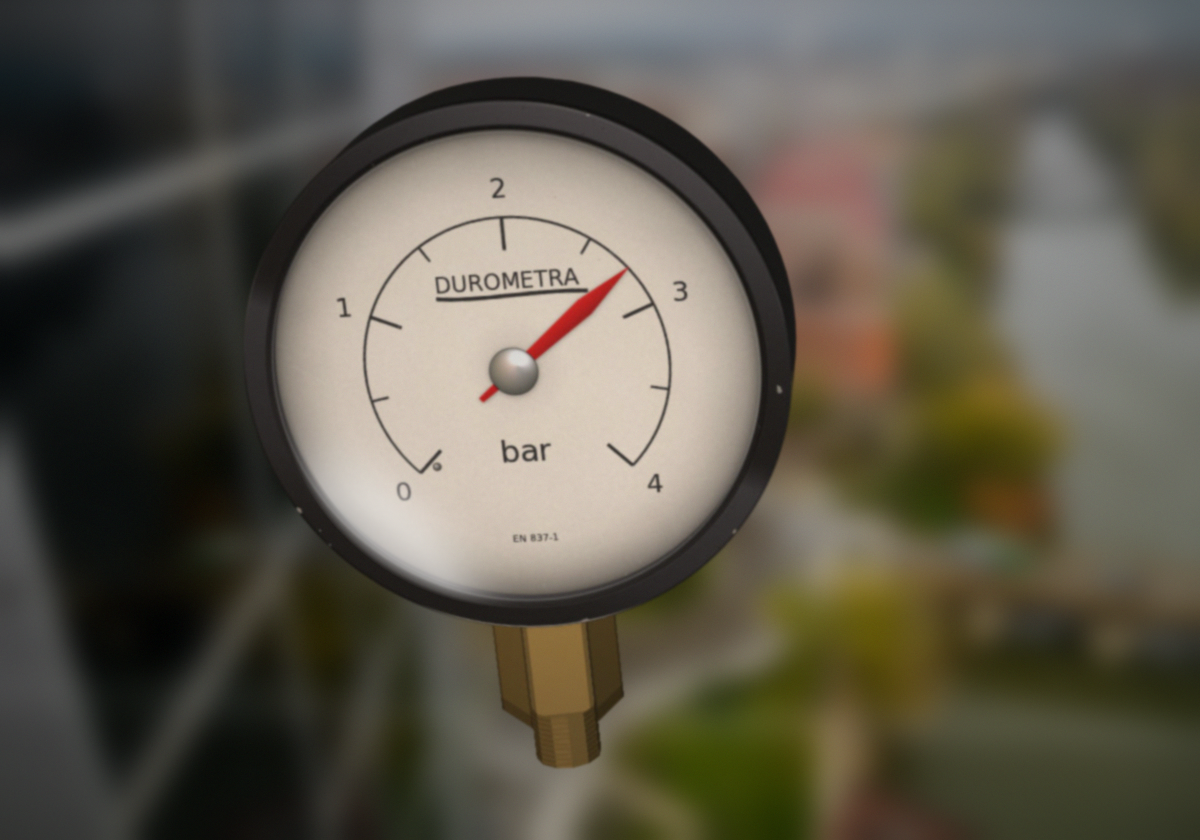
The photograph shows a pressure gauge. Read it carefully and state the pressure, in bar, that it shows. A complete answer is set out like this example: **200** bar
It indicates **2.75** bar
